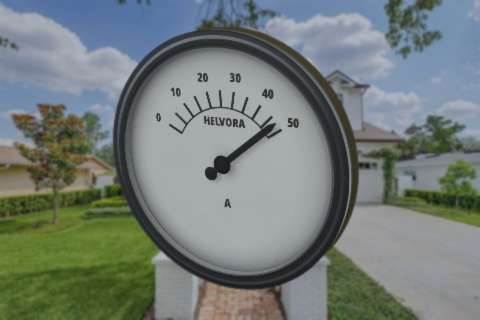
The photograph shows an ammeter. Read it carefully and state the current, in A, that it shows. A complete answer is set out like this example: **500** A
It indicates **47.5** A
